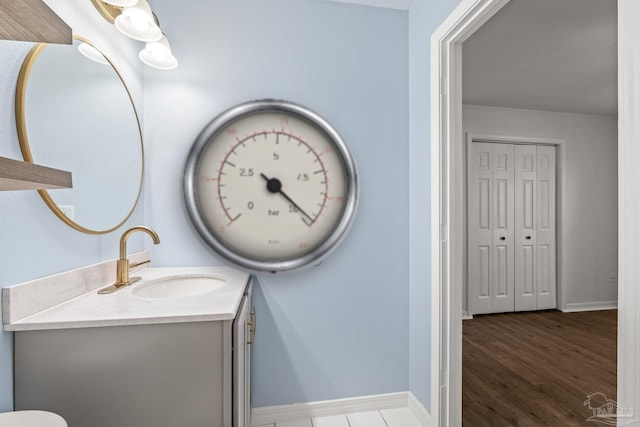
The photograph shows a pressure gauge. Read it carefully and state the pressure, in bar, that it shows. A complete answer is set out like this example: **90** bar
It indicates **9.75** bar
